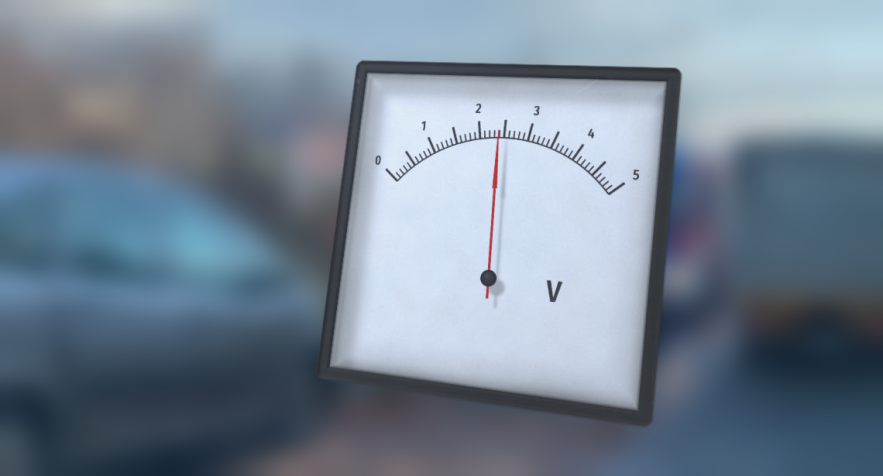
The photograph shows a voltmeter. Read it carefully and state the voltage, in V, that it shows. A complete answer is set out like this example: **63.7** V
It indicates **2.4** V
